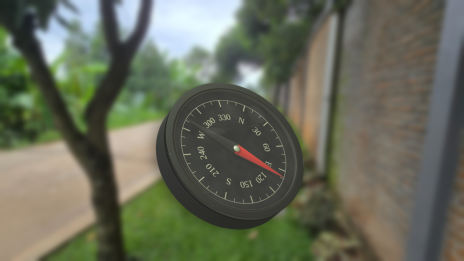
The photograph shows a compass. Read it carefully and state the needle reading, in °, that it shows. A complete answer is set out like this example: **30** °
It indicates **100** °
